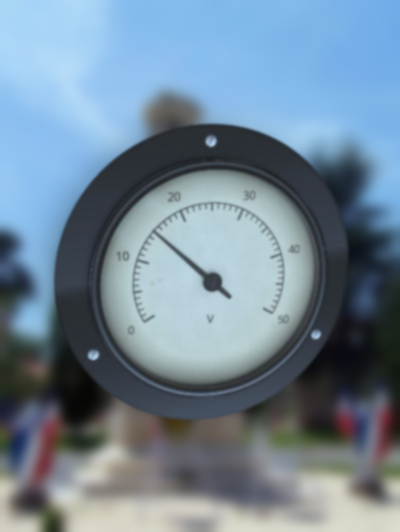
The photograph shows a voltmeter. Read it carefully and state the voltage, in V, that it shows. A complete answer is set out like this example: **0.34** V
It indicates **15** V
